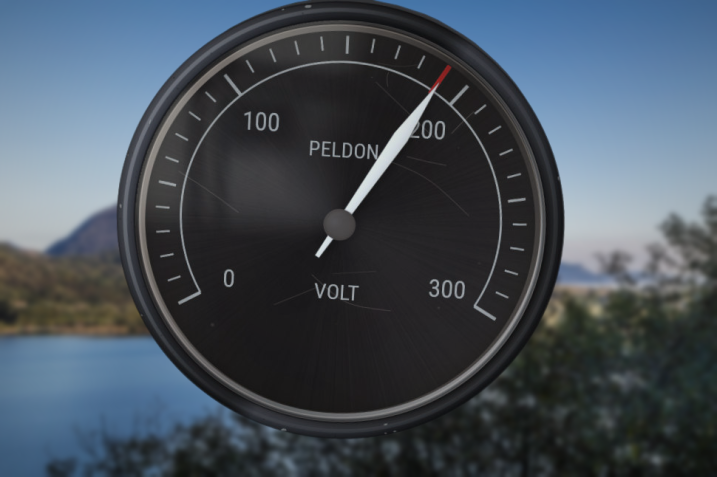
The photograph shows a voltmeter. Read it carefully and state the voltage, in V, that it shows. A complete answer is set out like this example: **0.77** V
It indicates **190** V
